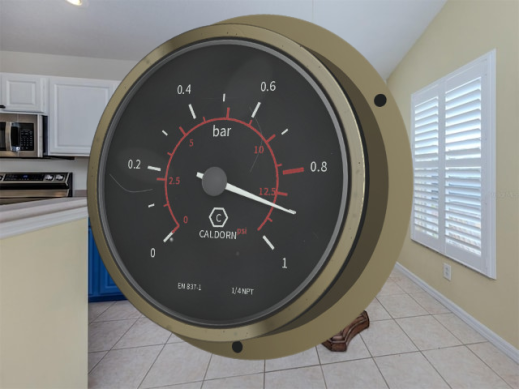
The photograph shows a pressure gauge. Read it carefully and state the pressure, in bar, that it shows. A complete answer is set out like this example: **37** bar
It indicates **0.9** bar
